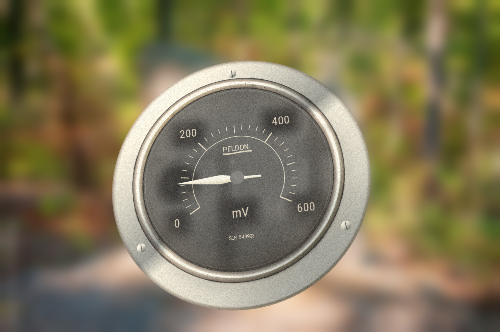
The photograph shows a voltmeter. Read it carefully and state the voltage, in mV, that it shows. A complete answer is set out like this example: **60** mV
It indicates **80** mV
